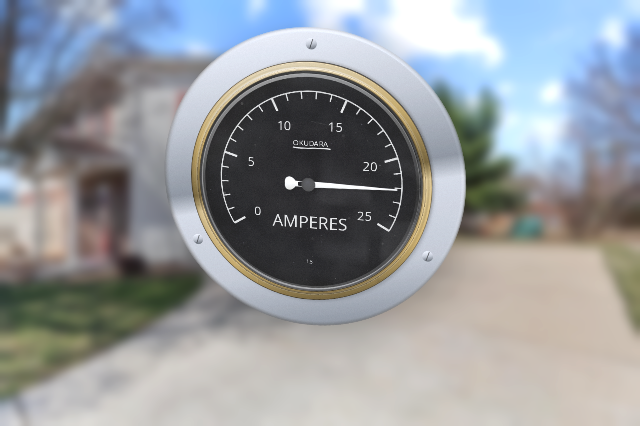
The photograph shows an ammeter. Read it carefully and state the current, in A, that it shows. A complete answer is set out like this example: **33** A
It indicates **22** A
